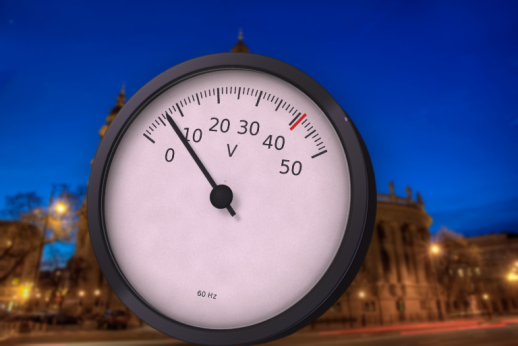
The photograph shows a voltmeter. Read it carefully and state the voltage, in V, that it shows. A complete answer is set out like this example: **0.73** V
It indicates **7** V
